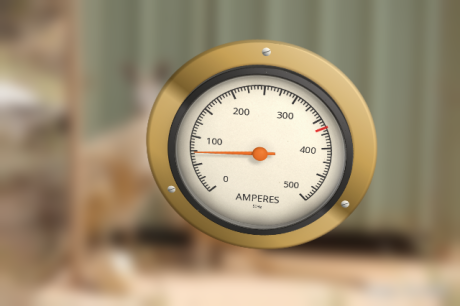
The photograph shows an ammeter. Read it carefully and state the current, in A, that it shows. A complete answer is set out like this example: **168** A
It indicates **75** A
